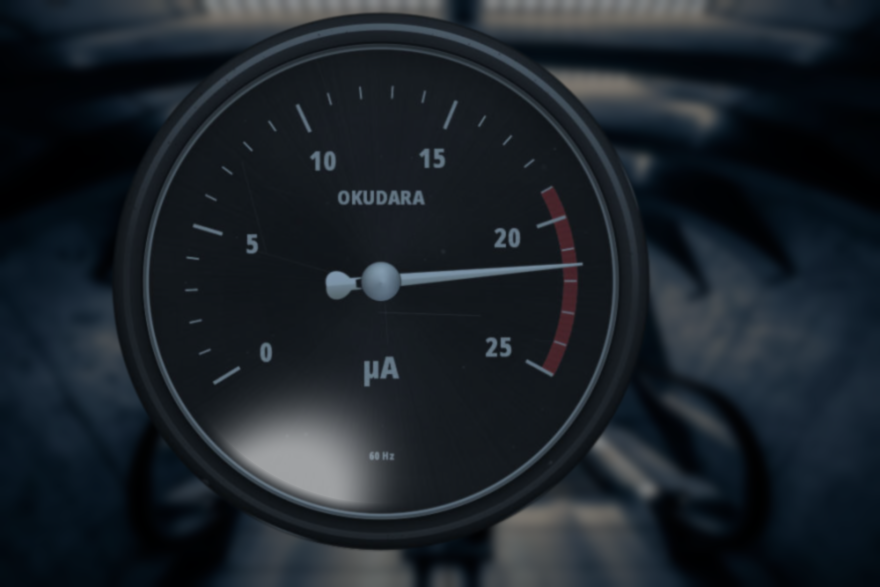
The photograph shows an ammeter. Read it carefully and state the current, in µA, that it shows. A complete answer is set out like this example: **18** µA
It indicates **21.5** µA
